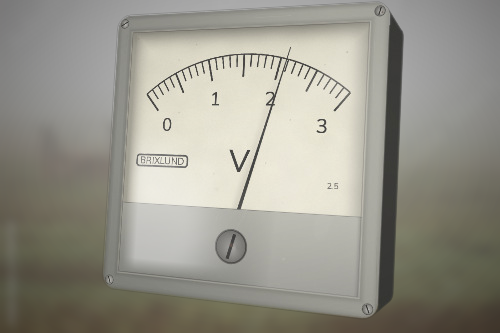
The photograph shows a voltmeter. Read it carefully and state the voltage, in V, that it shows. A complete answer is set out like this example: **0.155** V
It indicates **2.1** V
